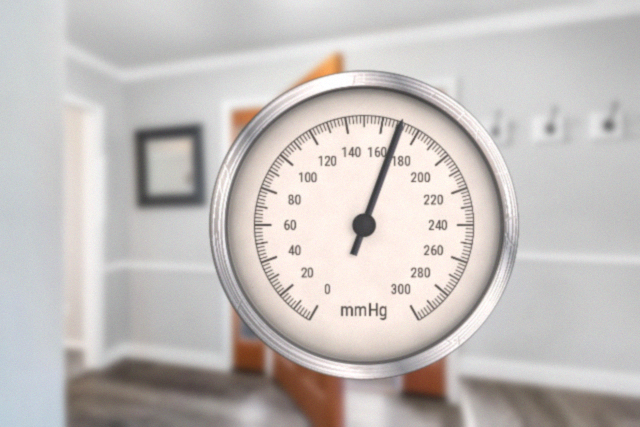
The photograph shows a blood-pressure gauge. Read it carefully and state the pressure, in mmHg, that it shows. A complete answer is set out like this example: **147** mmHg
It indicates **170** mmHg
